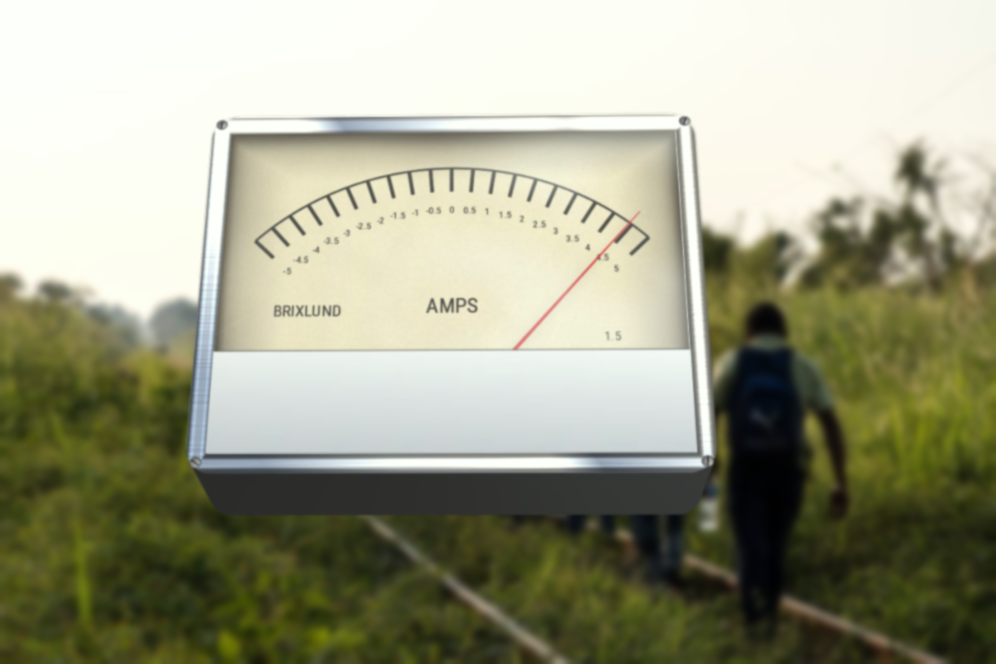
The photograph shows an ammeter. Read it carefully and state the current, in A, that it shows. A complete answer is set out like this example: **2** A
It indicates **4.5** A
